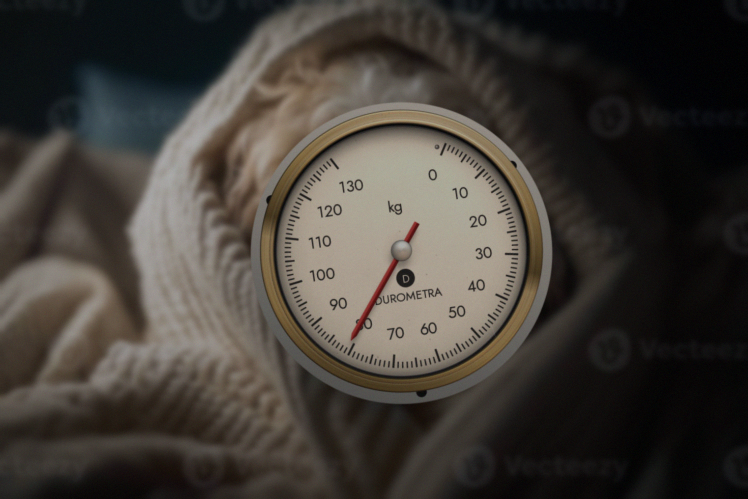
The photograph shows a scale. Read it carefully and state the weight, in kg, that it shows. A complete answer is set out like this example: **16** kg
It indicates **81** kg
